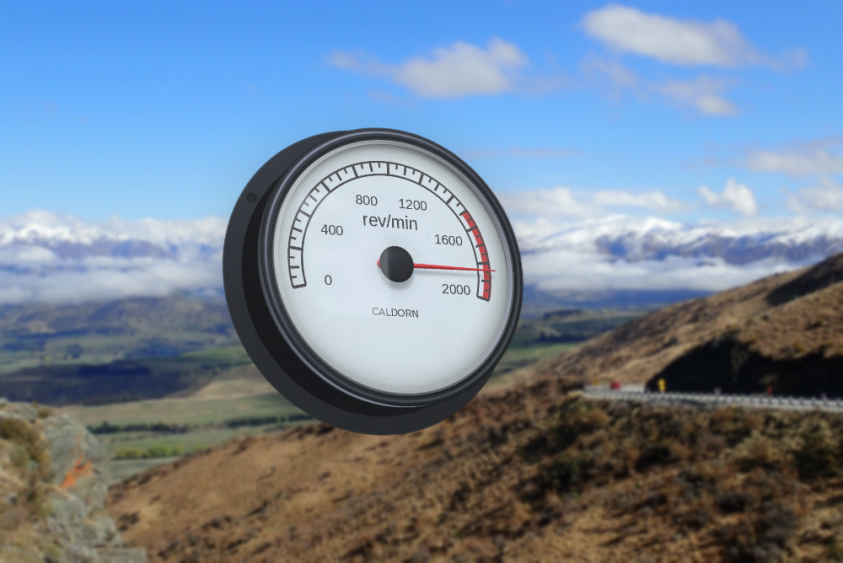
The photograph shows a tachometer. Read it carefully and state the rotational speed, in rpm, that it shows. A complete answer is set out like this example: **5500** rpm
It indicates **1850** rpm
